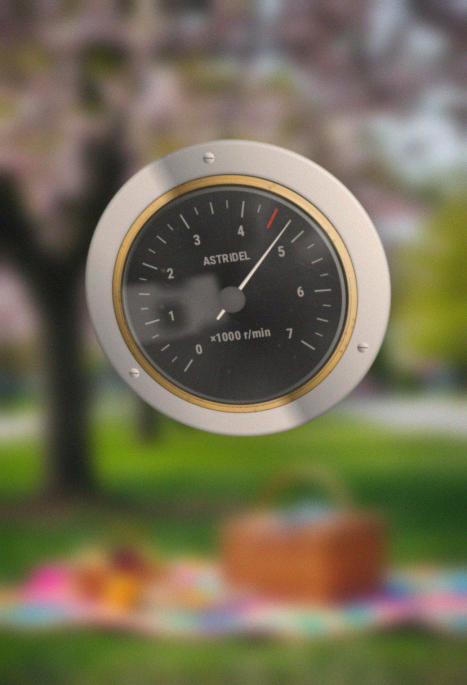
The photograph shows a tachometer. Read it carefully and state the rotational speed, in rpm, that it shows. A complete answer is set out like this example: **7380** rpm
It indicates **4750** rpm
